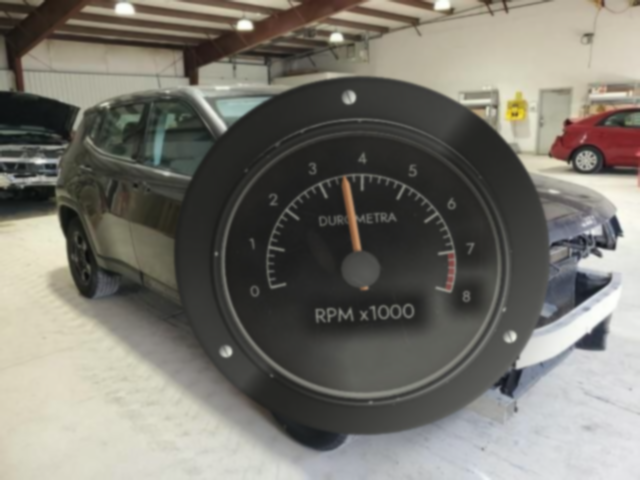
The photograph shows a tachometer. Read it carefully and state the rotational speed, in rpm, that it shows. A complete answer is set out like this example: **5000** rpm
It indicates **3600** rpm
